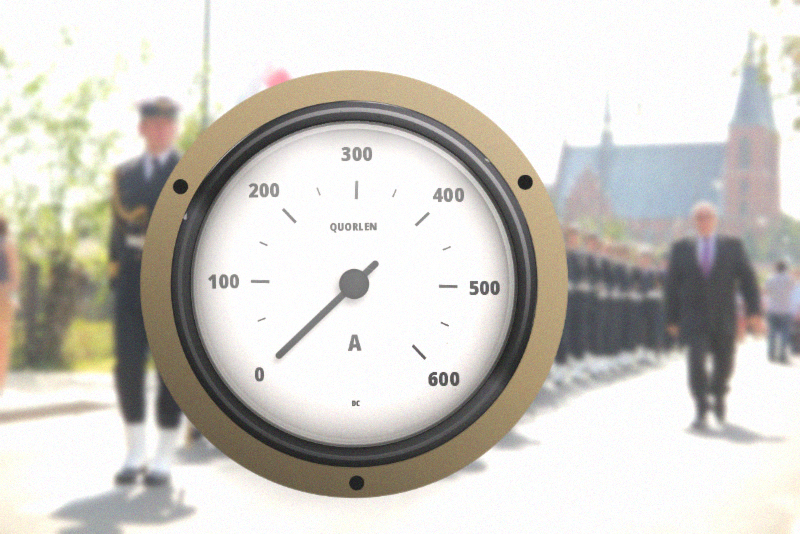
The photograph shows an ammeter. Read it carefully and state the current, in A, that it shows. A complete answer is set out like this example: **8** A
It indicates **0** A
